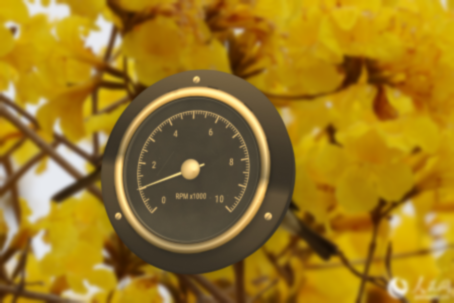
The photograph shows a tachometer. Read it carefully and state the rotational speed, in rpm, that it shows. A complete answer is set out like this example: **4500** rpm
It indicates **1000** rpm
